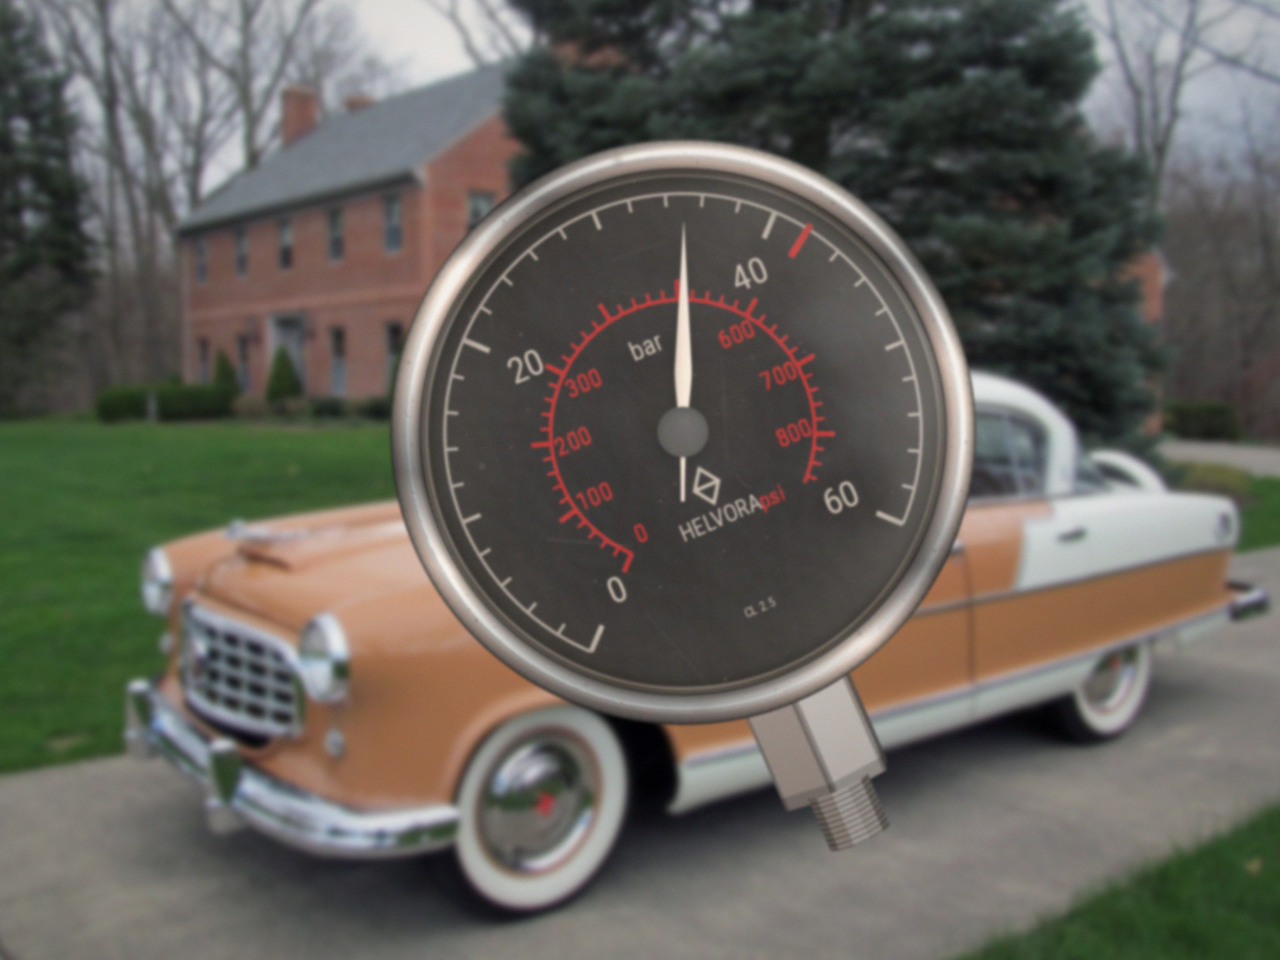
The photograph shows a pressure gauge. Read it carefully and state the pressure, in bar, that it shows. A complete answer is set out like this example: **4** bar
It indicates **35** bar
